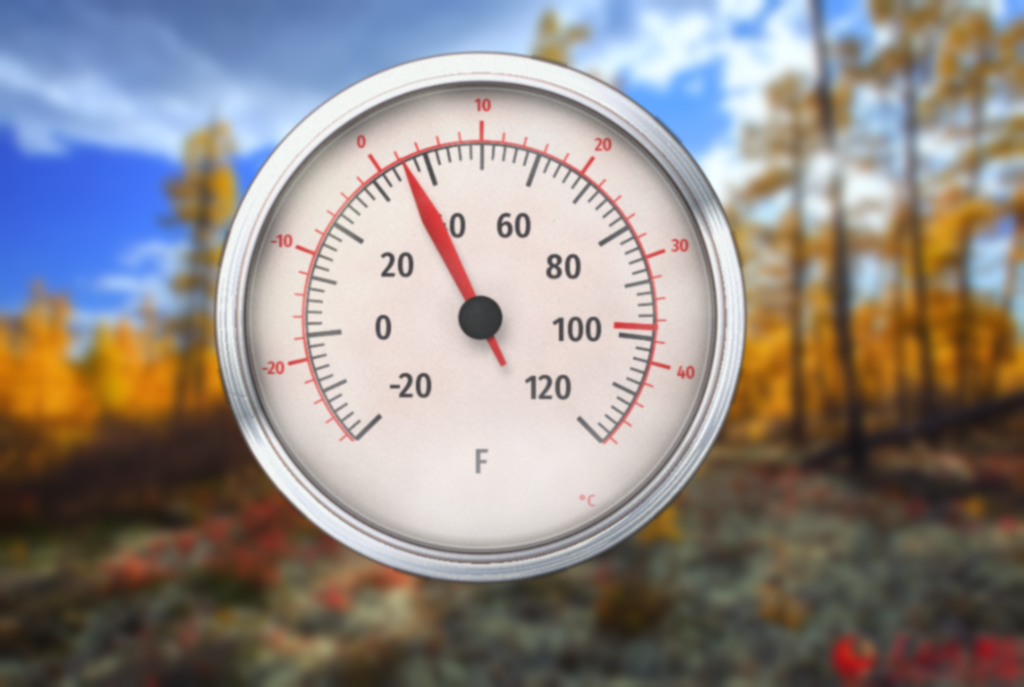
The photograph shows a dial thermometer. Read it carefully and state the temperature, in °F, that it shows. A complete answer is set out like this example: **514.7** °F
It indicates **36** °F
